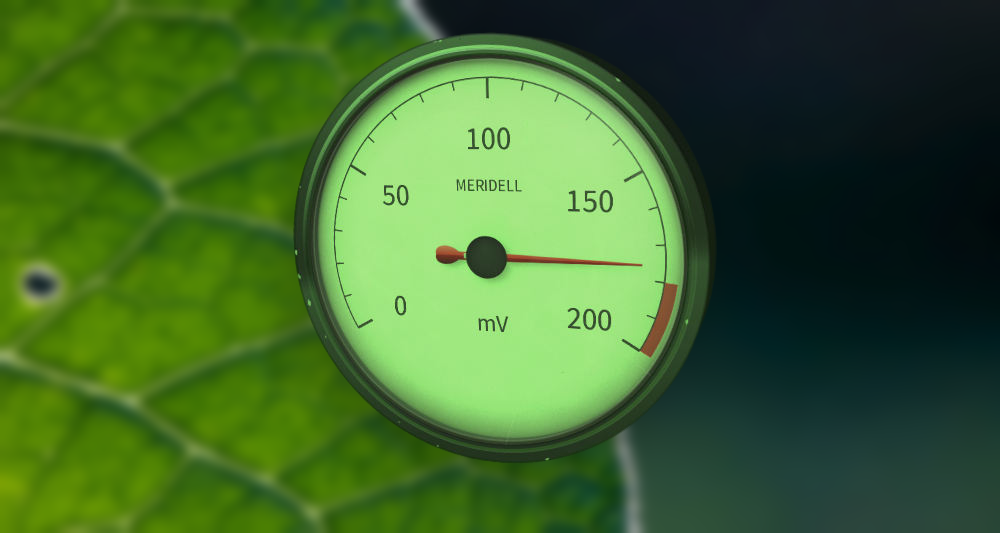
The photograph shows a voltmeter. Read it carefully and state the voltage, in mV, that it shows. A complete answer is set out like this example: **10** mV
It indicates **175** mV
